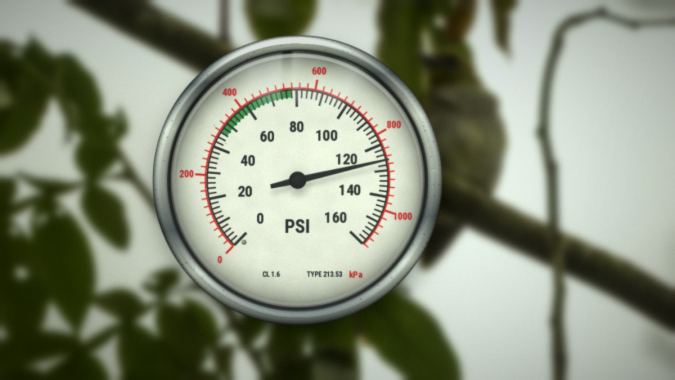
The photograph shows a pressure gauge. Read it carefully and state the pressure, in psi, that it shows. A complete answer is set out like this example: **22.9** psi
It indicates **126** psi
